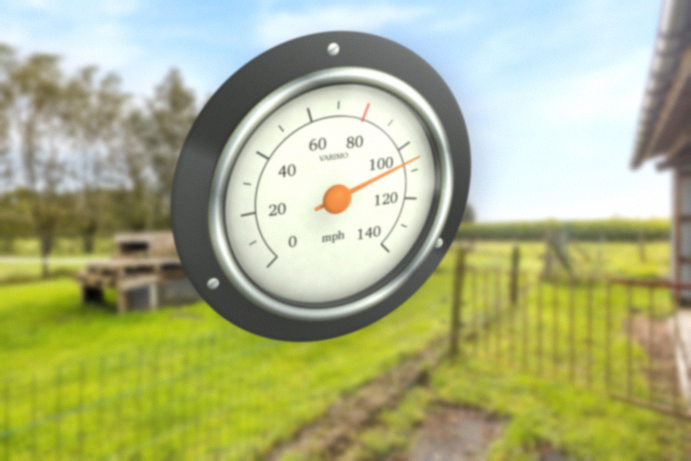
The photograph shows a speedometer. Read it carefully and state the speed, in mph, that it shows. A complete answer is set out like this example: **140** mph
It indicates **105** mph
